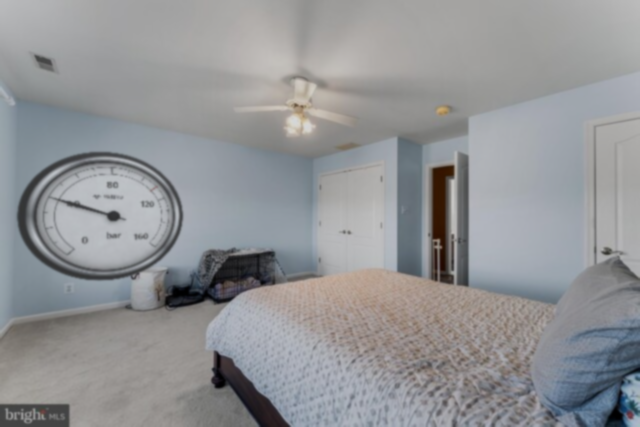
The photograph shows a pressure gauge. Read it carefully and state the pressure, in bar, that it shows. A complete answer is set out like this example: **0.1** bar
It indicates **40** bar
